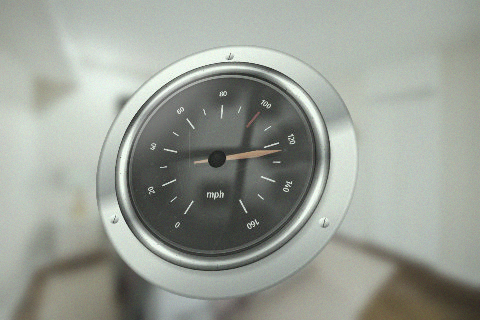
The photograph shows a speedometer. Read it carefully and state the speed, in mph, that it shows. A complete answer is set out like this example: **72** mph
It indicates **125** mph
